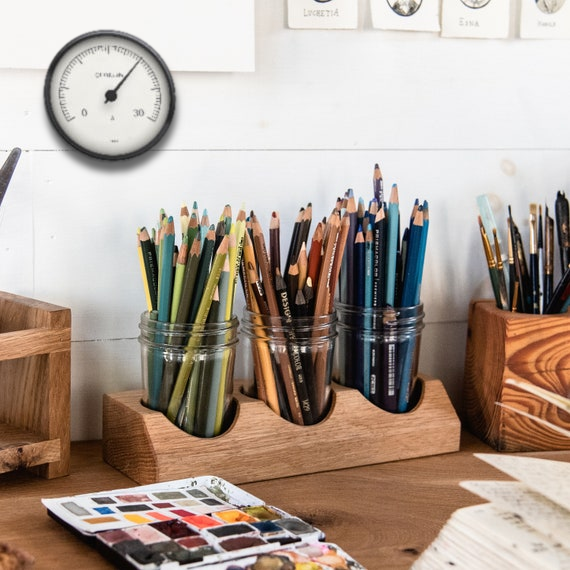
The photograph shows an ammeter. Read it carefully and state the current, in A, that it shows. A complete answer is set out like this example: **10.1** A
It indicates **20** A
